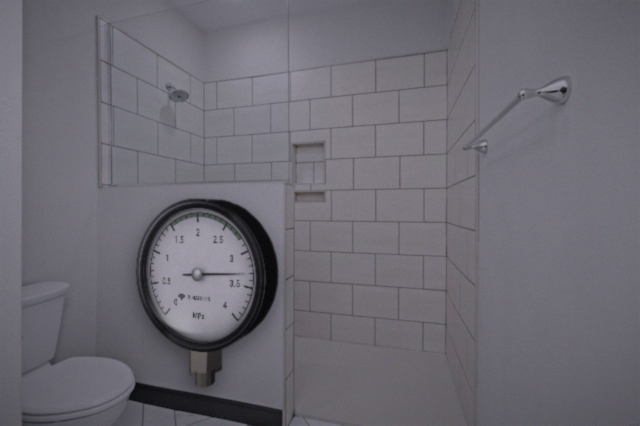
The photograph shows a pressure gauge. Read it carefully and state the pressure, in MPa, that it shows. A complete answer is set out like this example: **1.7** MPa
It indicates **3.3** MPa
